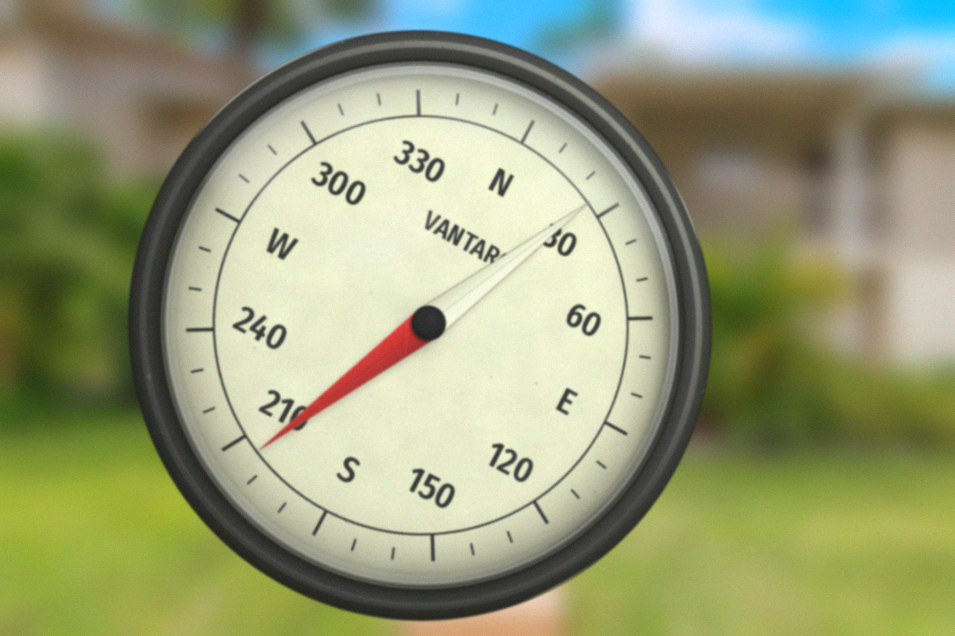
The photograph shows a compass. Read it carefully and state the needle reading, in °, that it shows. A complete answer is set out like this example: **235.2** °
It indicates **205** °
